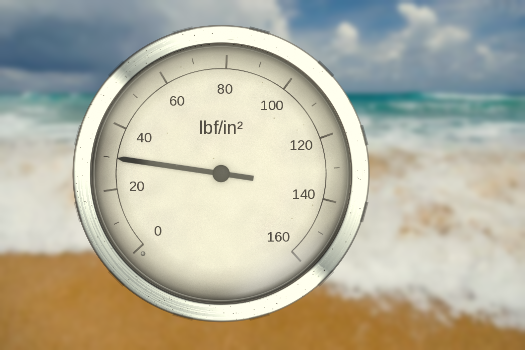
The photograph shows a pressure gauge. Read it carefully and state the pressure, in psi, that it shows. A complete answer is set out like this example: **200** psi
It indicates **30** psi
